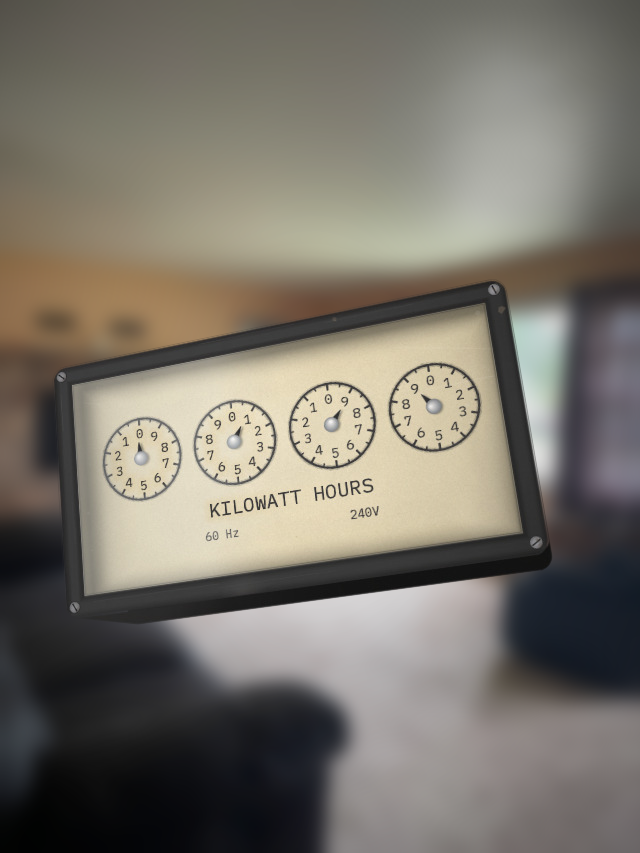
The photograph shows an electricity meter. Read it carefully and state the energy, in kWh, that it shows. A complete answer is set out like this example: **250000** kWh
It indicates **89** kWh
